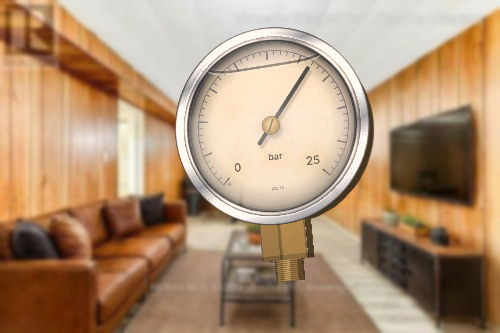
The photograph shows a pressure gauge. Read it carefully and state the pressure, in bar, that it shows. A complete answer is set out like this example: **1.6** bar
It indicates **16** bar
